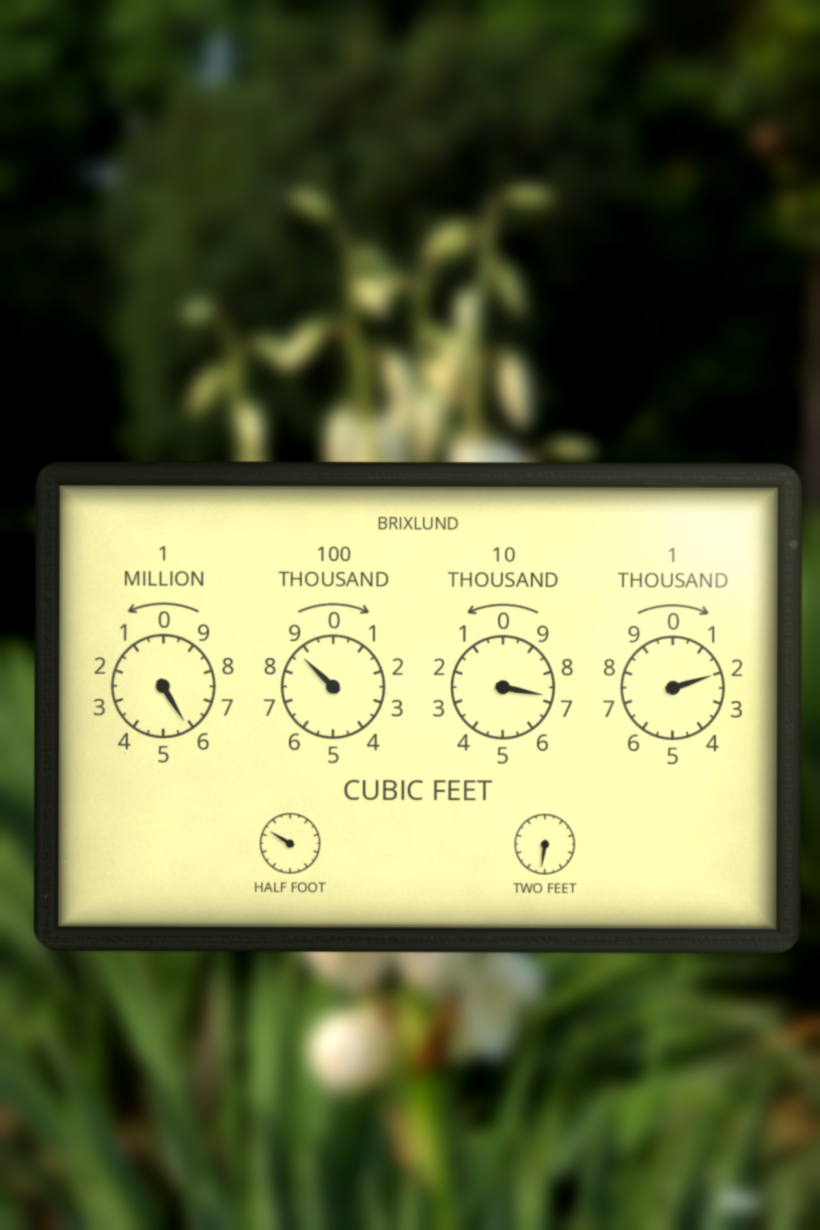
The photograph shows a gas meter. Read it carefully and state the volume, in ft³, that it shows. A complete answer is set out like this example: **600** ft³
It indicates **587200** ft³
